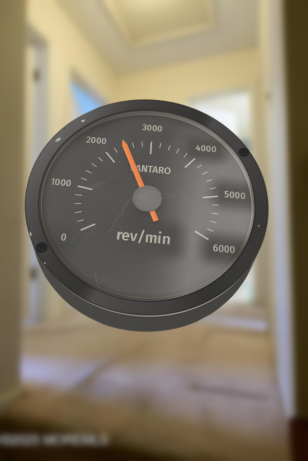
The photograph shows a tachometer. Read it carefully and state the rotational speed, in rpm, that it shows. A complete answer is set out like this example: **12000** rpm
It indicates **2400** rpm
